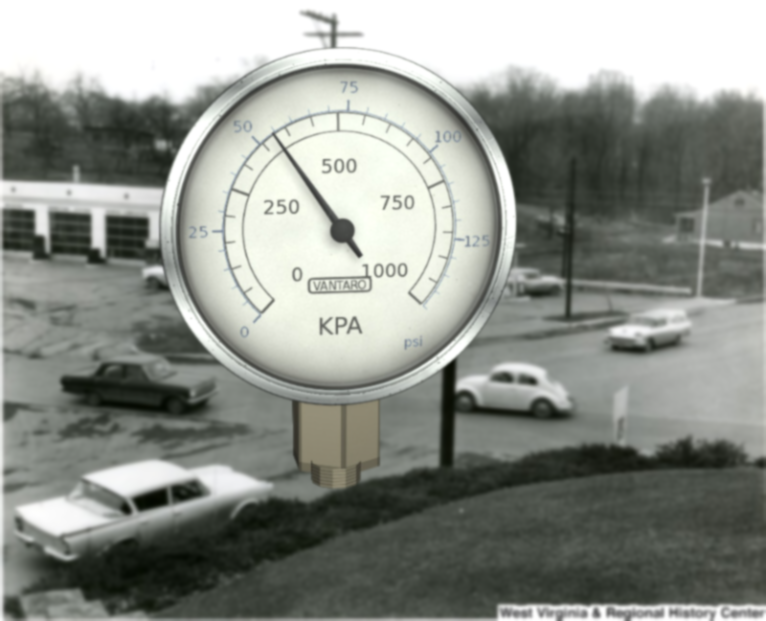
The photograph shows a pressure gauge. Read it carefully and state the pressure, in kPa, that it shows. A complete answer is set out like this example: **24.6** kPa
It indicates **375** kPa
